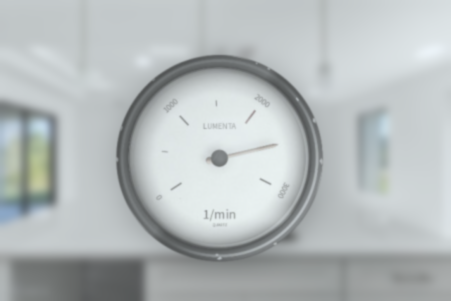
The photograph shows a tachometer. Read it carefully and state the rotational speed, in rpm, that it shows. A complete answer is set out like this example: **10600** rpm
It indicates **2500** rpm
